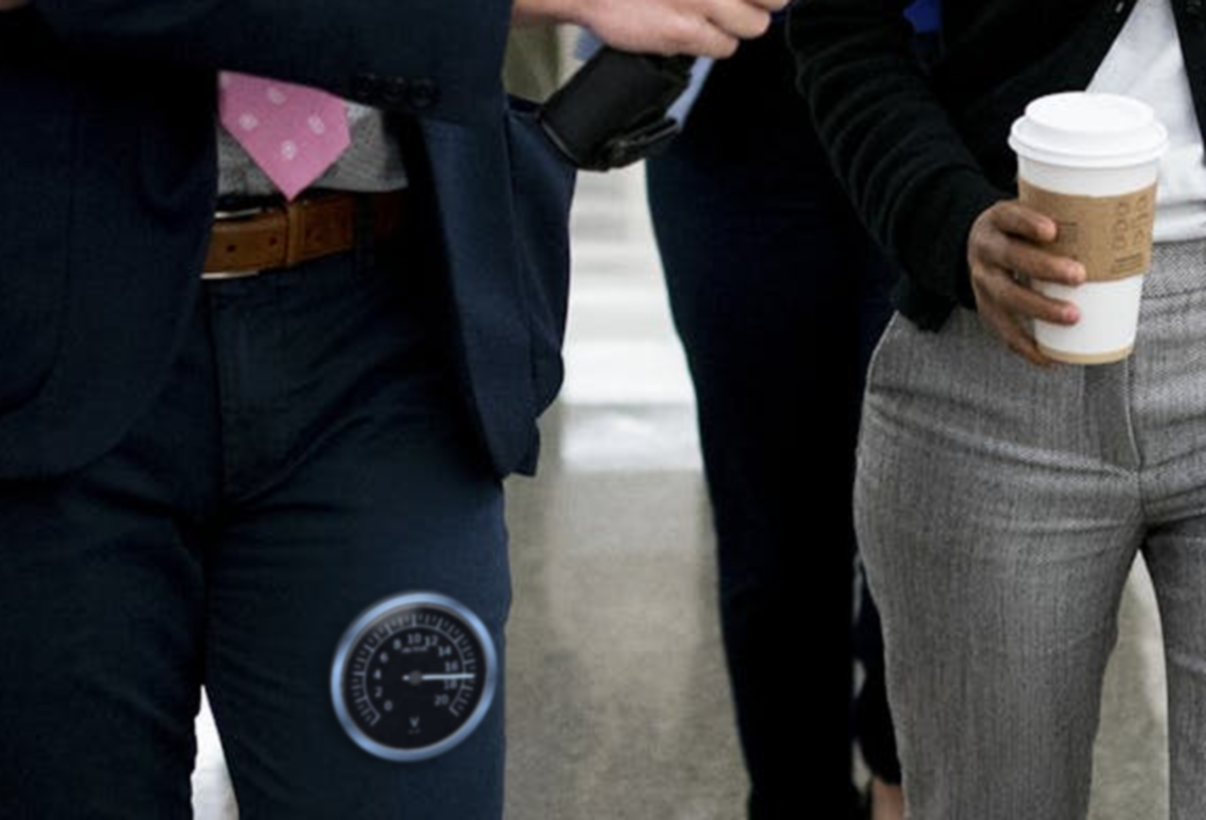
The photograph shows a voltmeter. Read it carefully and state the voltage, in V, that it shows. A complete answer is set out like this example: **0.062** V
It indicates **17** V
